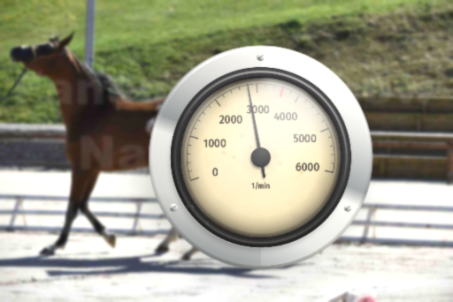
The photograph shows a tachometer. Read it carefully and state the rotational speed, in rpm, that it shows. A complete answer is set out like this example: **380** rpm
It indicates **2800** rpm
